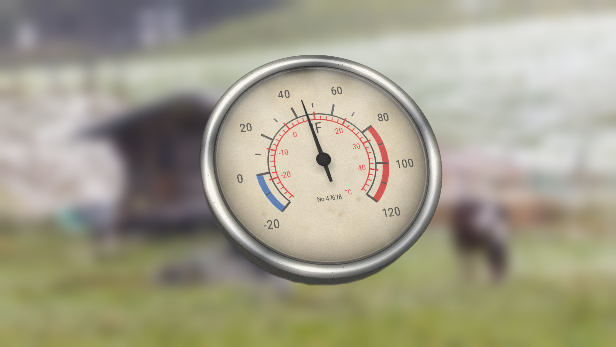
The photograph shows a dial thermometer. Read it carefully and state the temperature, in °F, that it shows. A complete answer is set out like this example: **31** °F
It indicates **45** °F
